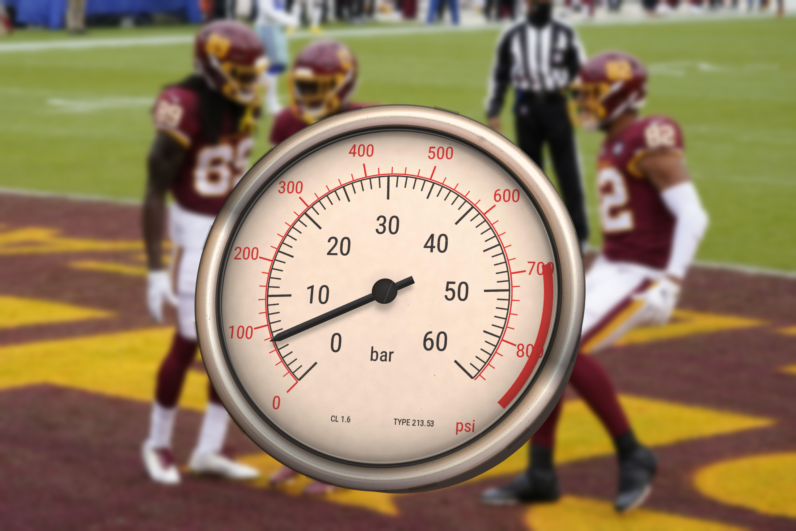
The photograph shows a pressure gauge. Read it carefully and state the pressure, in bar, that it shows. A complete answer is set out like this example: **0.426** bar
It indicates **5** bar
